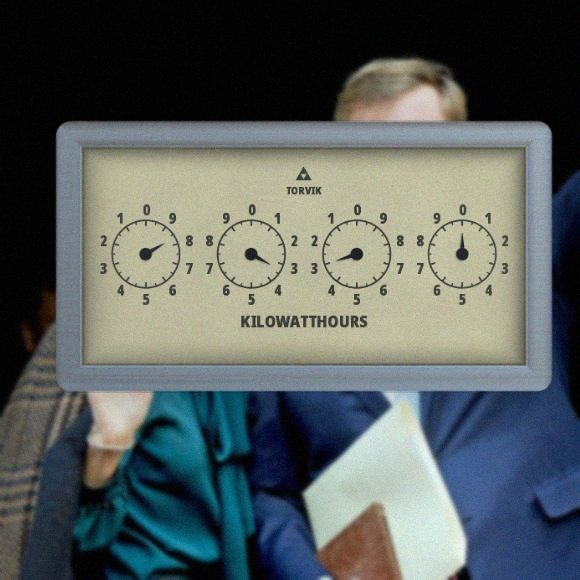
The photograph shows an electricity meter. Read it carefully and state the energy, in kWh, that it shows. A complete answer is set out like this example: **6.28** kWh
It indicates **8330** kWh
